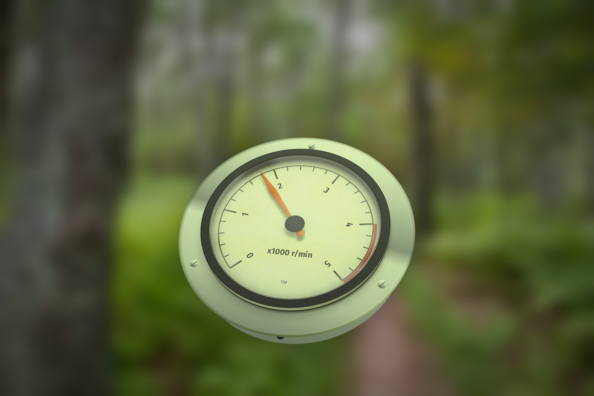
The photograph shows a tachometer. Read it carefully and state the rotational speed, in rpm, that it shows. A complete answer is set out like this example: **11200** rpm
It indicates **1800** rpm
